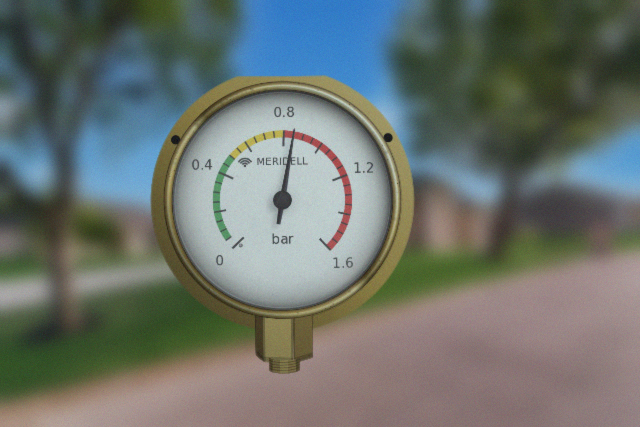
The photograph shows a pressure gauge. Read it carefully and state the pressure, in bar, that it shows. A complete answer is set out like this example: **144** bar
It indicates **0.85** bar
